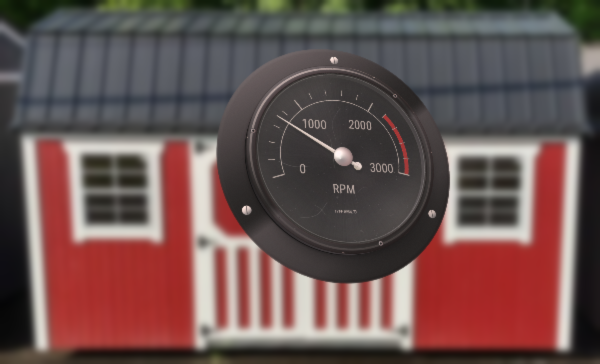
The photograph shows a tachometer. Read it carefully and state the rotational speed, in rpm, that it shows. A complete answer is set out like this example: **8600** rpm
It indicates **700** rpm
